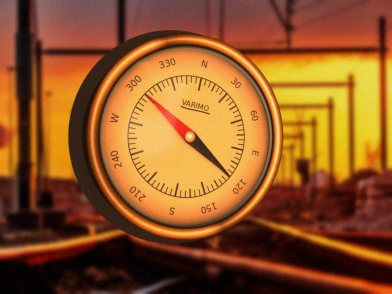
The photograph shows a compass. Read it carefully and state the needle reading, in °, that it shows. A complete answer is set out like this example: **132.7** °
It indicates **300** °
